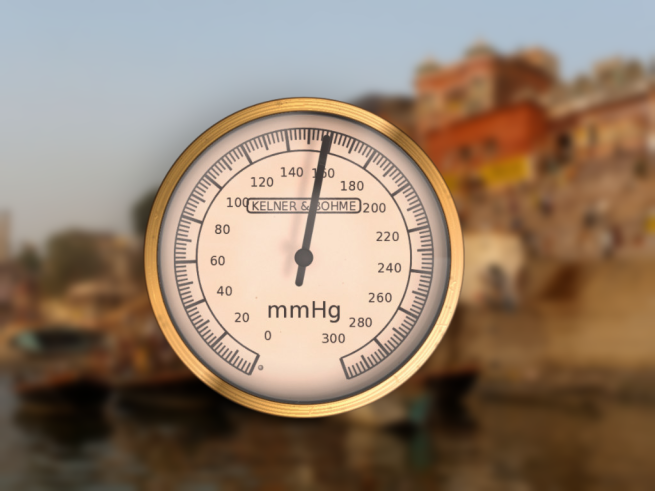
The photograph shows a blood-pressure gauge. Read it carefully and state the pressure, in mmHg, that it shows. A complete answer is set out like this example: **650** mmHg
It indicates **158** mmHg
